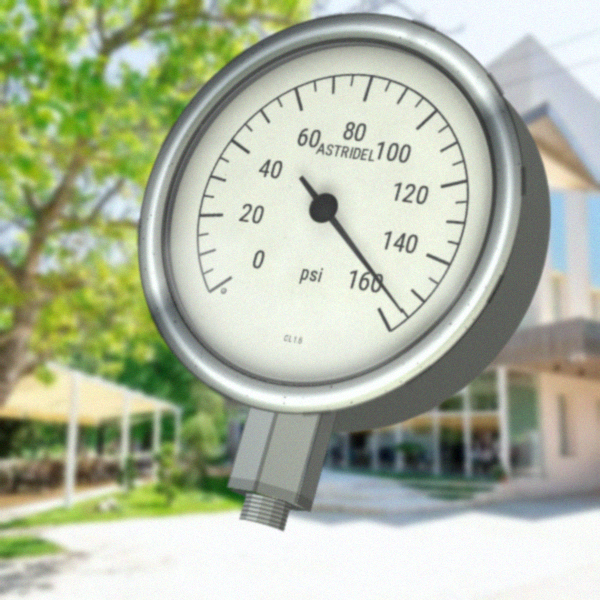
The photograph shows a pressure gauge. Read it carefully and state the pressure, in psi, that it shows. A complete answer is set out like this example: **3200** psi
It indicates **155** psi
